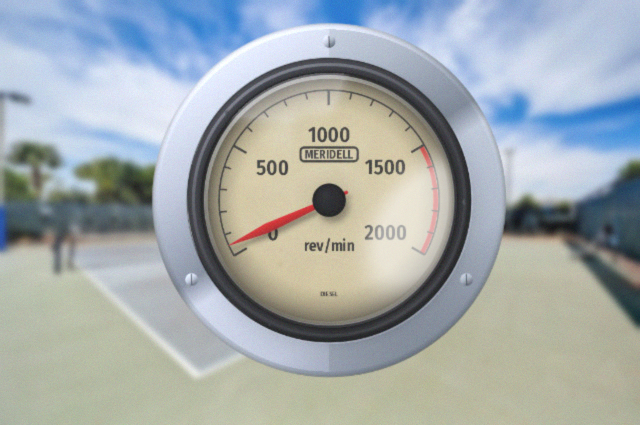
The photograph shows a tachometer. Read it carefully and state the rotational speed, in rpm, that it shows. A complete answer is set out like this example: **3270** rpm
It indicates **50** rpm
